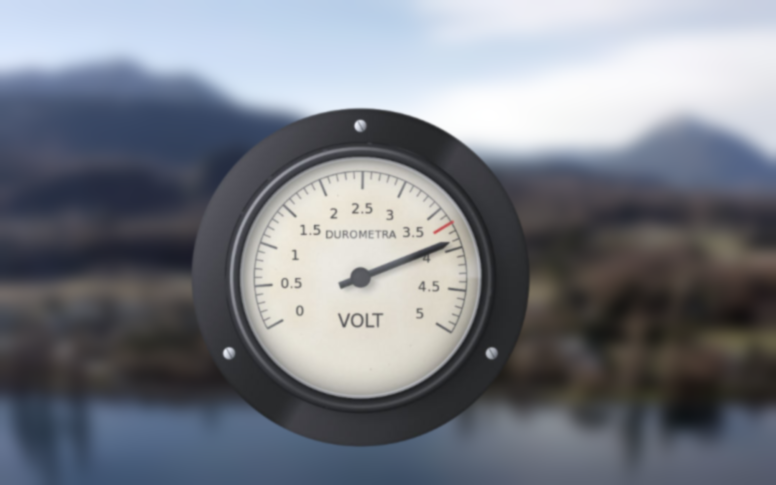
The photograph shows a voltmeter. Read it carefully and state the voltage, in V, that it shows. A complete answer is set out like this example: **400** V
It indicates **3.9** V
